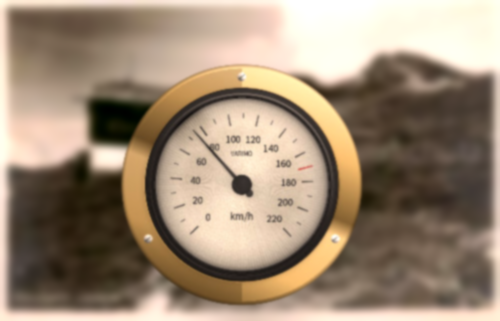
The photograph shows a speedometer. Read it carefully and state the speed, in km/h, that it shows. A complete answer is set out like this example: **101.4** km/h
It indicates **75** km/h
